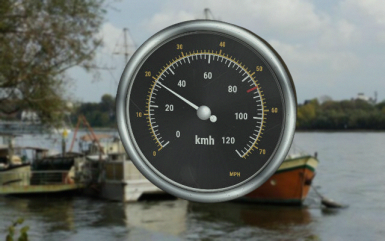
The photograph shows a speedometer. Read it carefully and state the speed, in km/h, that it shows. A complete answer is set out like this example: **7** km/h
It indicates **32** km/h
